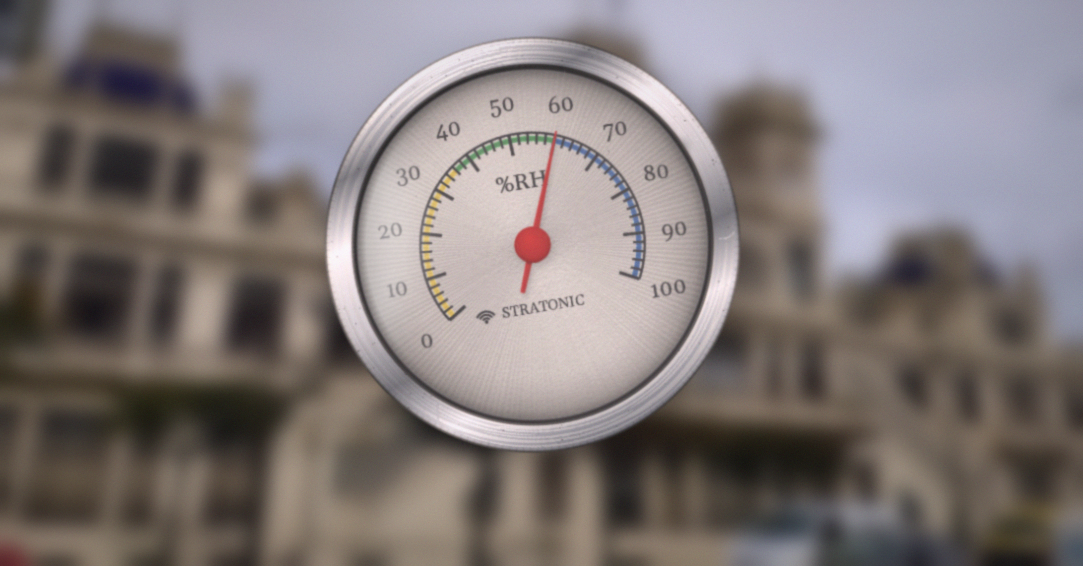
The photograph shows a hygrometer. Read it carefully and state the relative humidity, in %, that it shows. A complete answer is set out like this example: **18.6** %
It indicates **60** %
